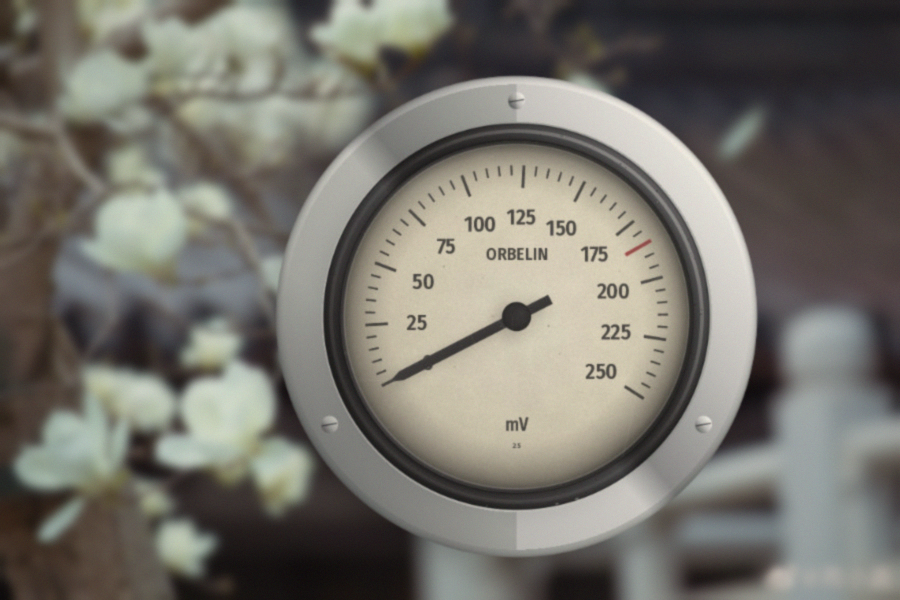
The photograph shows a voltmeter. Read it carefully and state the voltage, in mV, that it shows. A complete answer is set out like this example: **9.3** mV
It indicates **0** mV
